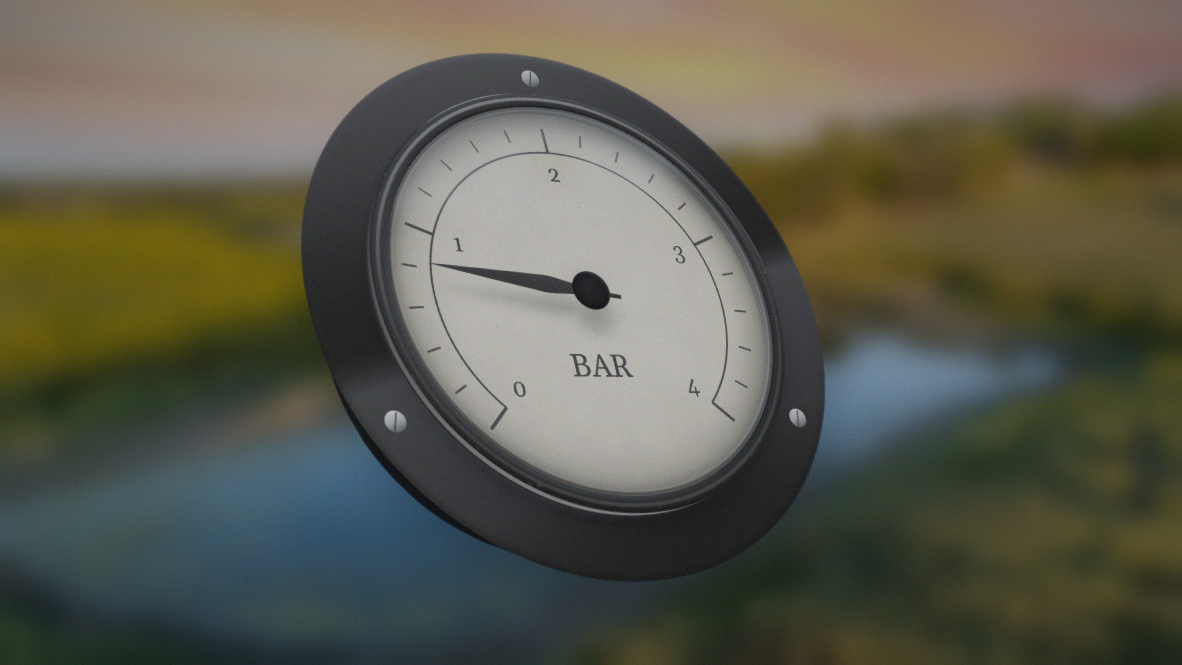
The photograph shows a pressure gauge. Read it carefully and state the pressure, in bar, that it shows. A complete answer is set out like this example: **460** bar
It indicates **0.8** bar
